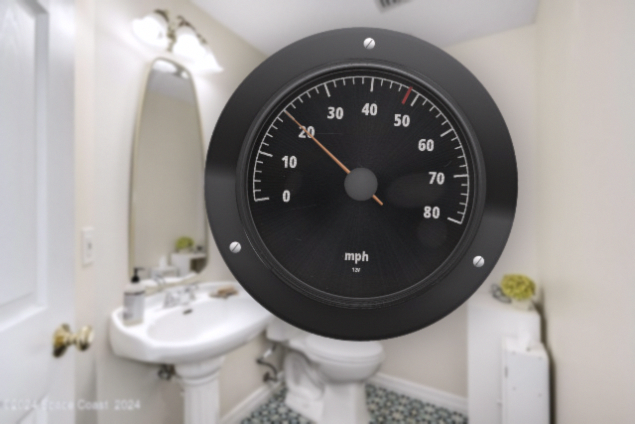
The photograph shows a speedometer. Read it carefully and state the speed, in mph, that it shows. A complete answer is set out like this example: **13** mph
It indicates **20** mph
